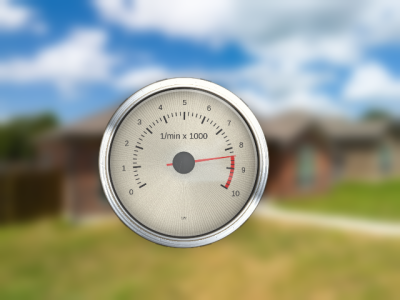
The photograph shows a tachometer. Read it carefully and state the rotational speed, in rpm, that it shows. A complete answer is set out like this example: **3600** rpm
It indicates **8400** rpm
